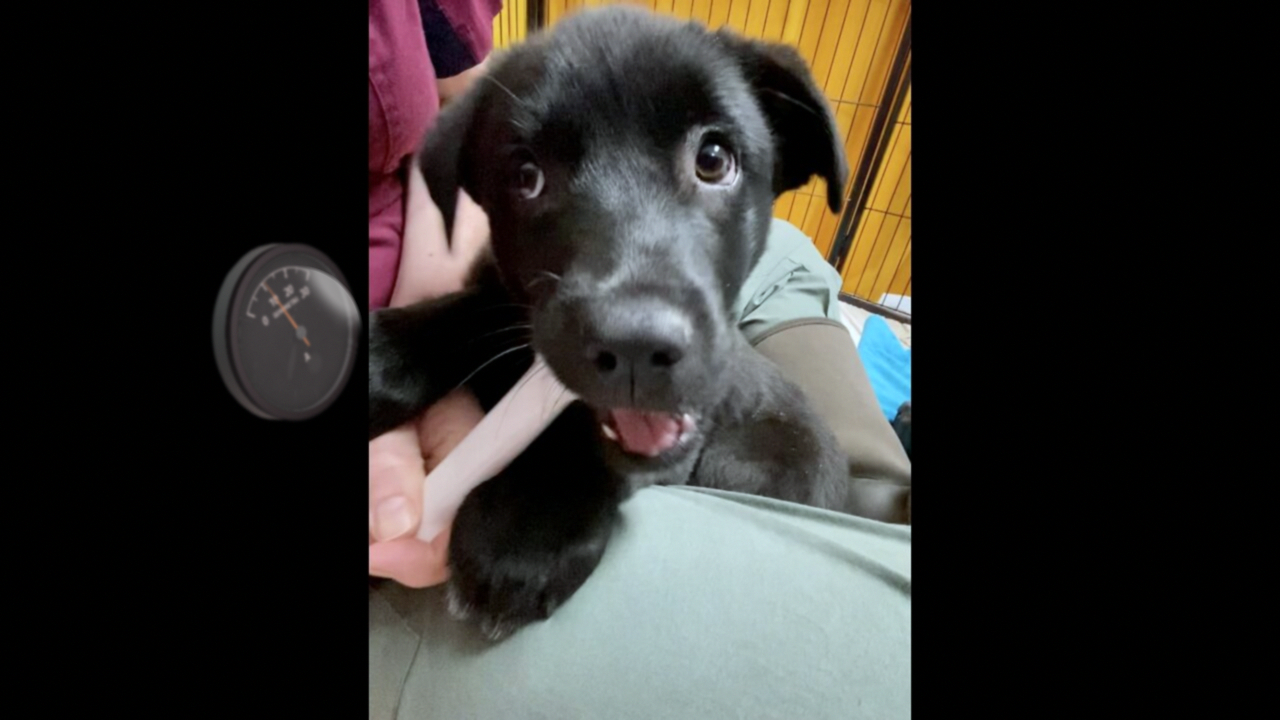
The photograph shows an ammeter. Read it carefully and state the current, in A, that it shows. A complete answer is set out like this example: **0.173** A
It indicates **10** A
